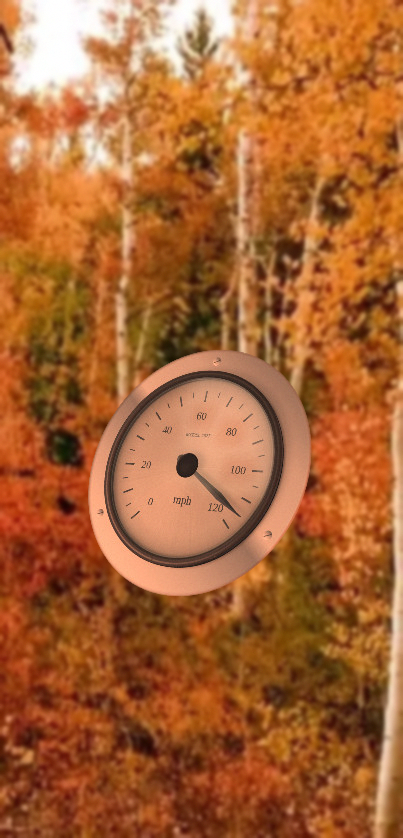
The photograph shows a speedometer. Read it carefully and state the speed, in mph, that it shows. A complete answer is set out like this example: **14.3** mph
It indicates **115** mph
